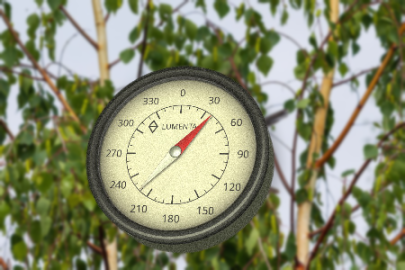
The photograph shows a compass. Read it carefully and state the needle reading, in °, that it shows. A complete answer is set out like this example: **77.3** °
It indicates **40** °
